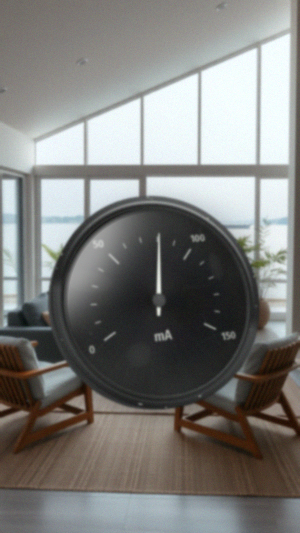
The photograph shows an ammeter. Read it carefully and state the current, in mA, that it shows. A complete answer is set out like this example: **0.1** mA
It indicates **80** mA
